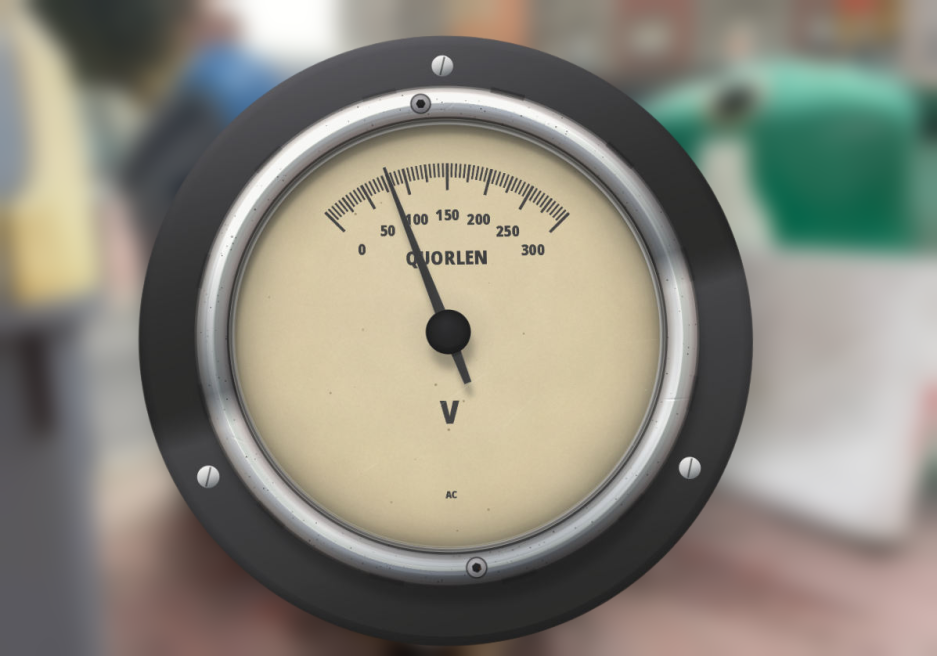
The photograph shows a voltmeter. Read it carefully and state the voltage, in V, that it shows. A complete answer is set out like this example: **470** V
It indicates **80** V
